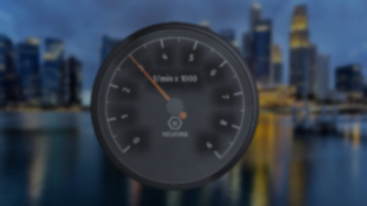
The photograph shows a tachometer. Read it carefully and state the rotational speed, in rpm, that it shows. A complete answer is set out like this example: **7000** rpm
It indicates **3000** rpm
